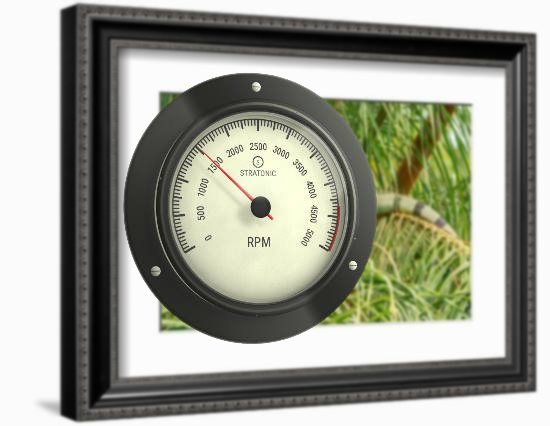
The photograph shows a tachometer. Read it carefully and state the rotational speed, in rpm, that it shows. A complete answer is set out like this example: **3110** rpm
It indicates **1500** rpm
